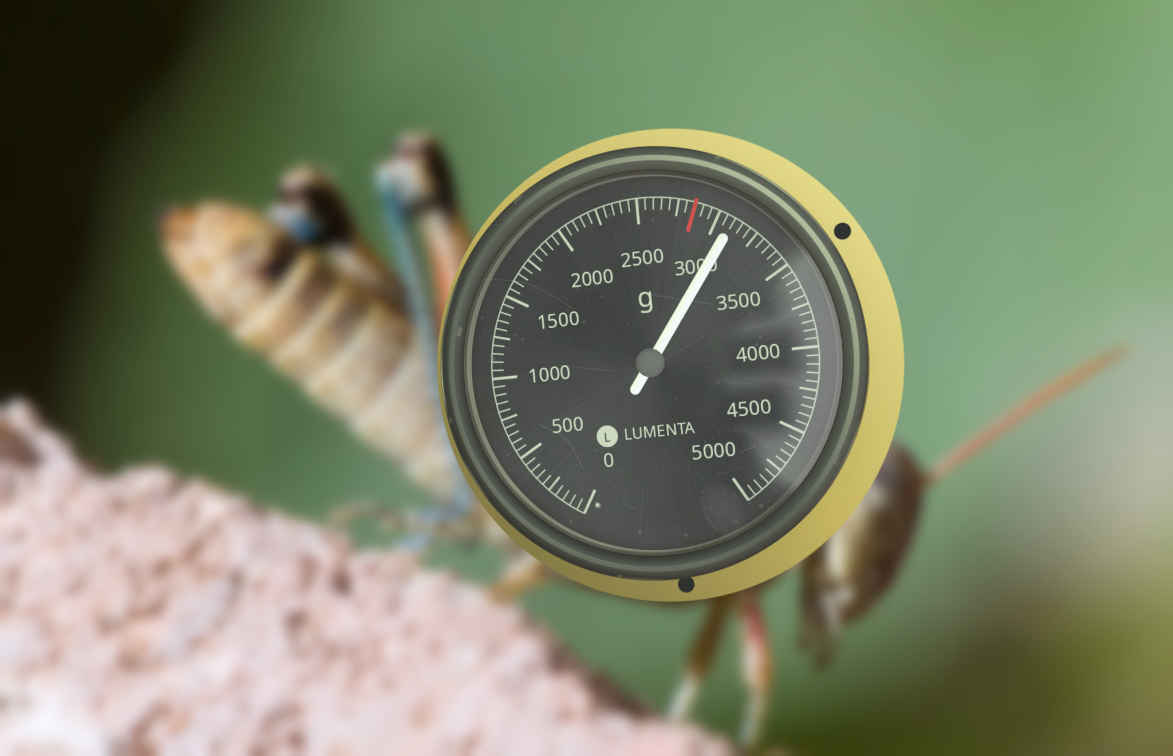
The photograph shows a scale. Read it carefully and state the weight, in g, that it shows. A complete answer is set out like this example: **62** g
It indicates **3100** g
